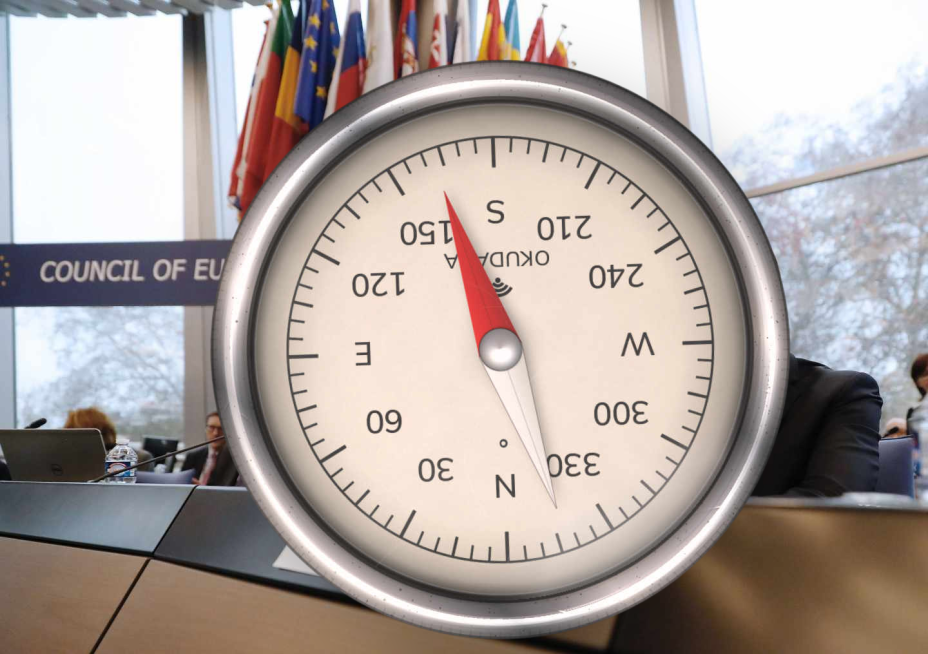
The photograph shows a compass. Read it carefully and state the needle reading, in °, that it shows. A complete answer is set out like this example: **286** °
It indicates **162.5** °
